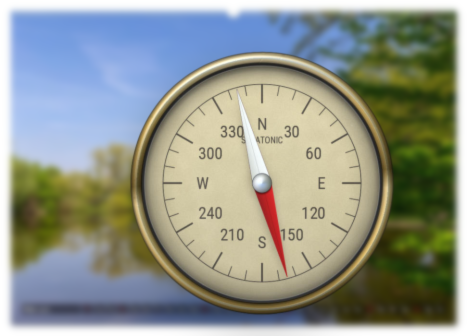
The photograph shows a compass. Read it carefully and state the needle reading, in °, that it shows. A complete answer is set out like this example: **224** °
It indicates **165** °
